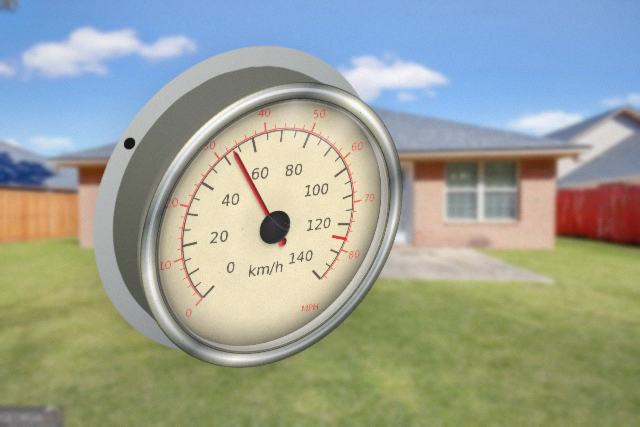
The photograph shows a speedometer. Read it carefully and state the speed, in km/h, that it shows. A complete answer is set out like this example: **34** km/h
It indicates **52.5** km/h
